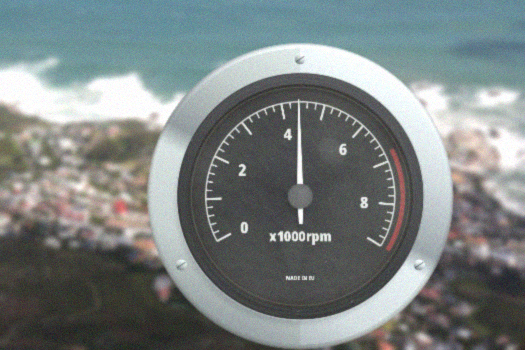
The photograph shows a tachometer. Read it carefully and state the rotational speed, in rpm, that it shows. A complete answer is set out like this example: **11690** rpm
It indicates **4400** rpm
